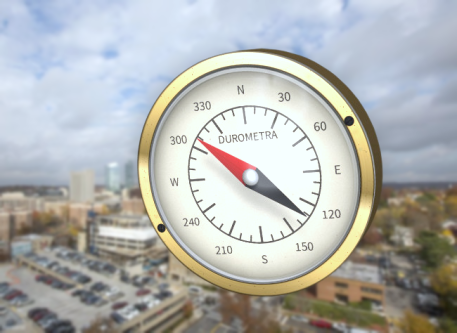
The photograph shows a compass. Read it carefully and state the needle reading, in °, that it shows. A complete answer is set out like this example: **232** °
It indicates **310** °
